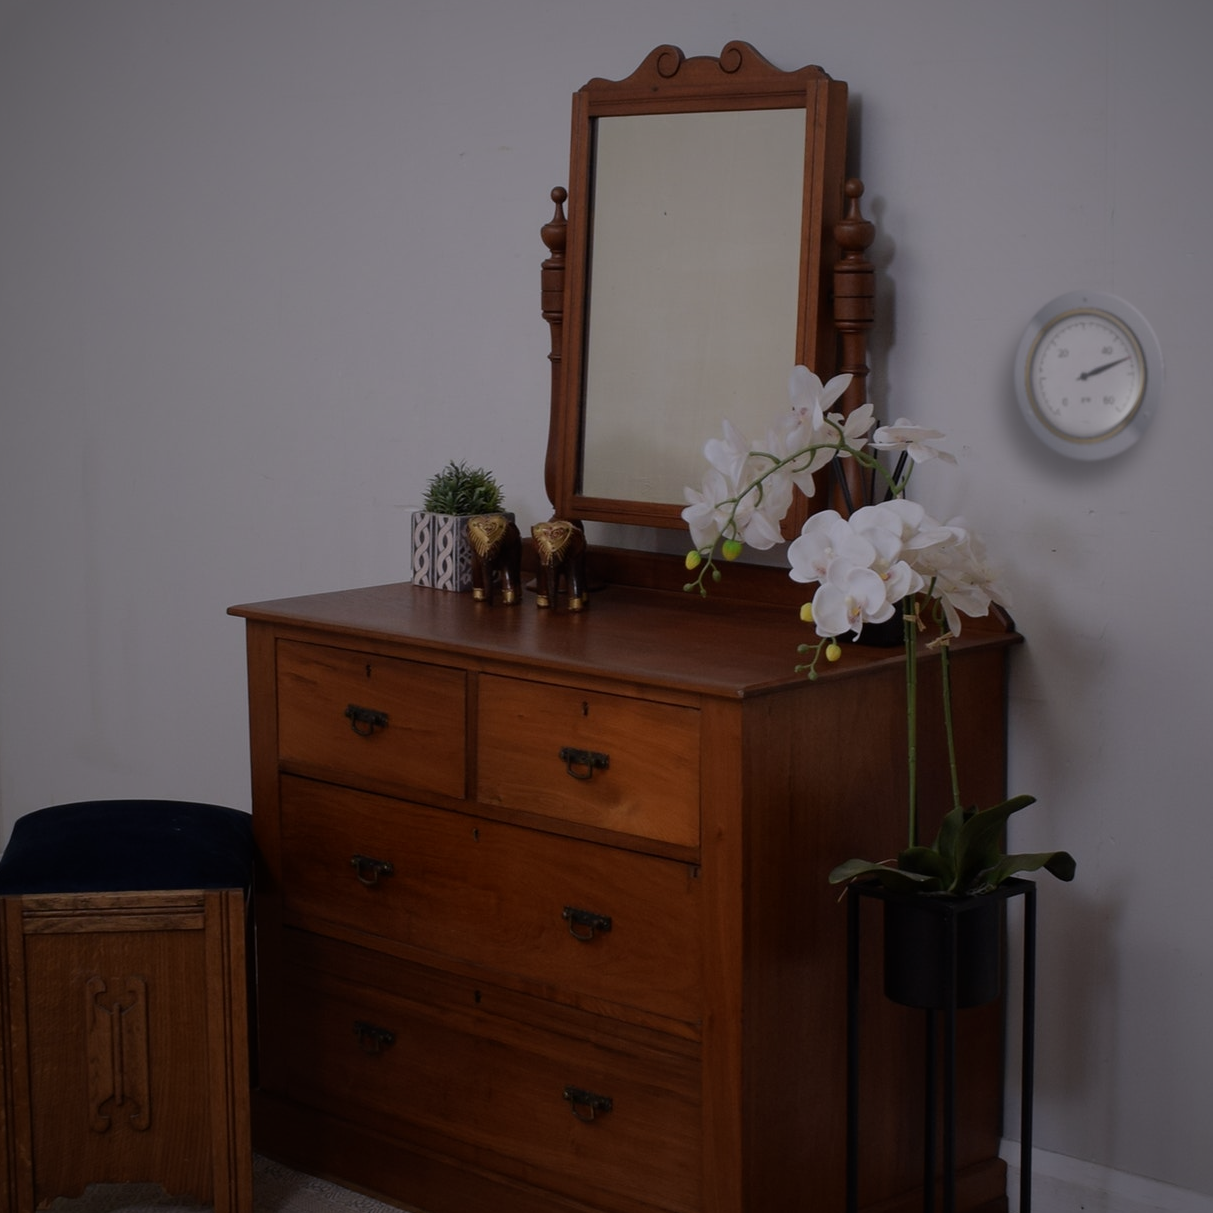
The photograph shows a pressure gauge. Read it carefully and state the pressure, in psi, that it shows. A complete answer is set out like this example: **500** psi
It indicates **46** psi
